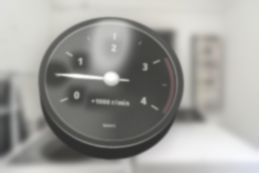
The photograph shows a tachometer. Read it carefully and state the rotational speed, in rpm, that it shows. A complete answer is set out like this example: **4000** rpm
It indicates **500** rpm
